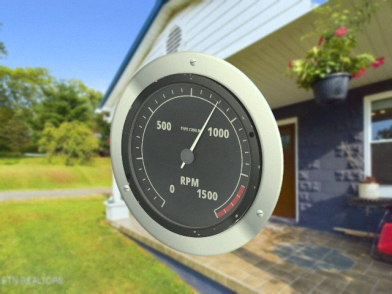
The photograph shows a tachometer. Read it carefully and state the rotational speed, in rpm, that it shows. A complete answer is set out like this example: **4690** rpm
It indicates **900** rpm
